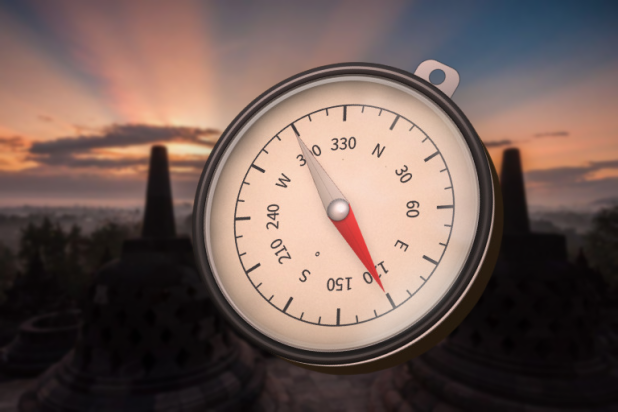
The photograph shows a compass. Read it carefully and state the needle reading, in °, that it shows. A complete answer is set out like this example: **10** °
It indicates **120** °
